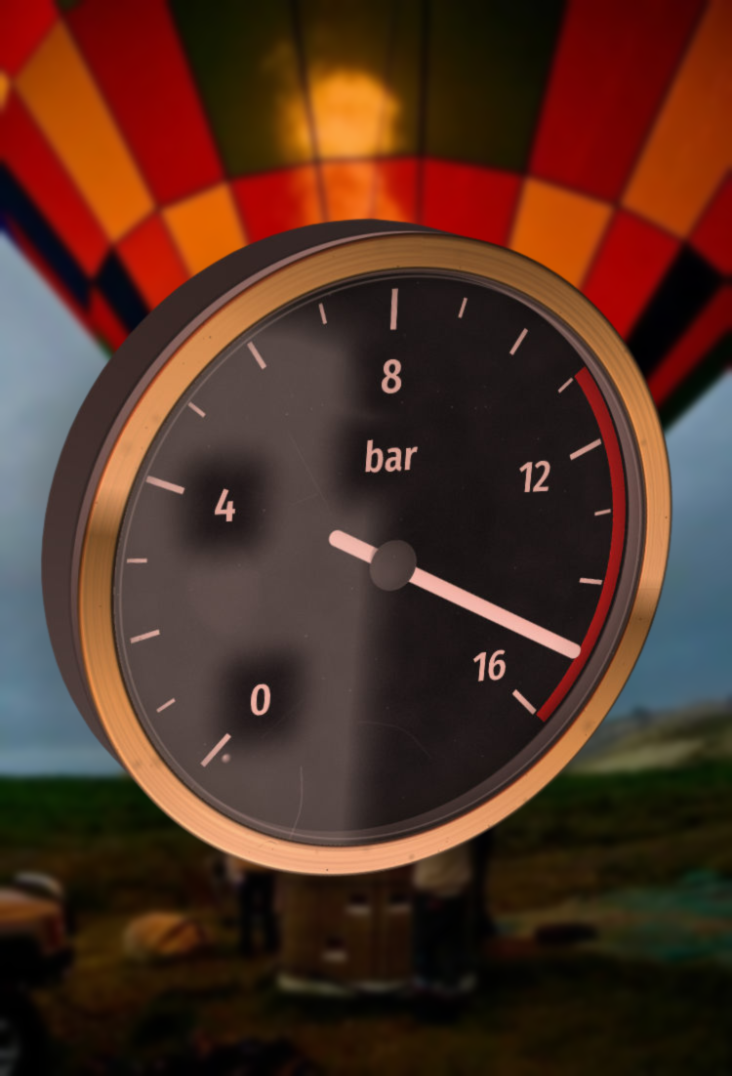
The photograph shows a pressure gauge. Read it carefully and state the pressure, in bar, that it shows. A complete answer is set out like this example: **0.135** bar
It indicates **15** bar
